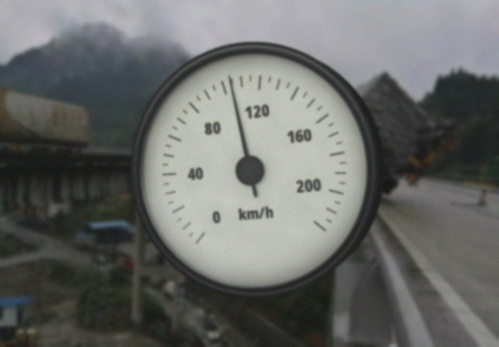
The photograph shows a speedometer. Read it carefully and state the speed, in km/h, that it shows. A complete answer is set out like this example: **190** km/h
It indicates **105** km/h
